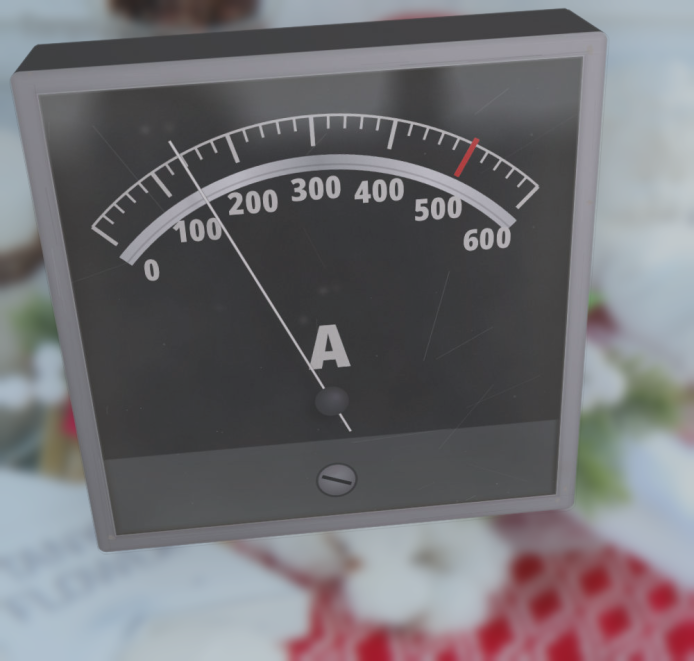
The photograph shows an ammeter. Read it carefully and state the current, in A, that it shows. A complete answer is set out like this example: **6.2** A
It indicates **140** A
